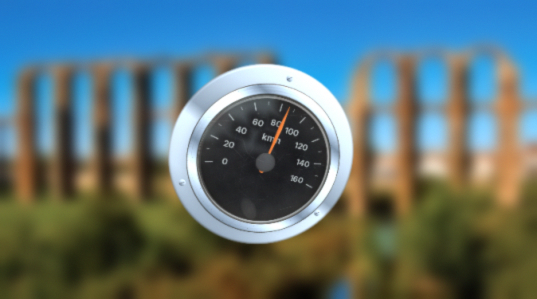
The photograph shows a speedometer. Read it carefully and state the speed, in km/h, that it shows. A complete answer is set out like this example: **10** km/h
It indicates **85** km/h
